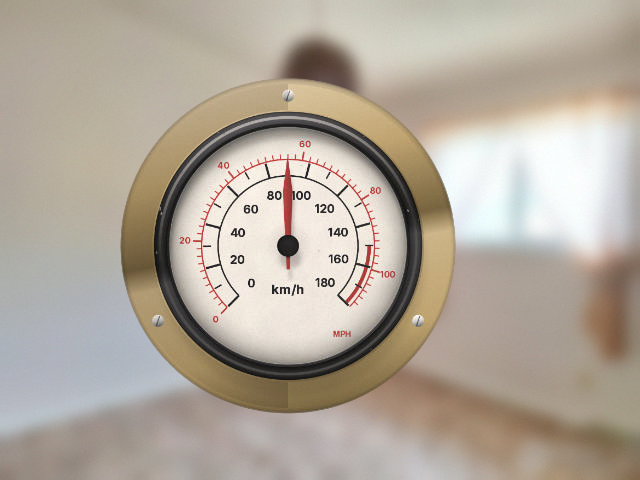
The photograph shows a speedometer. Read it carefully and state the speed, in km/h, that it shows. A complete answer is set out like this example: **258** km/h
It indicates **90** km/h
